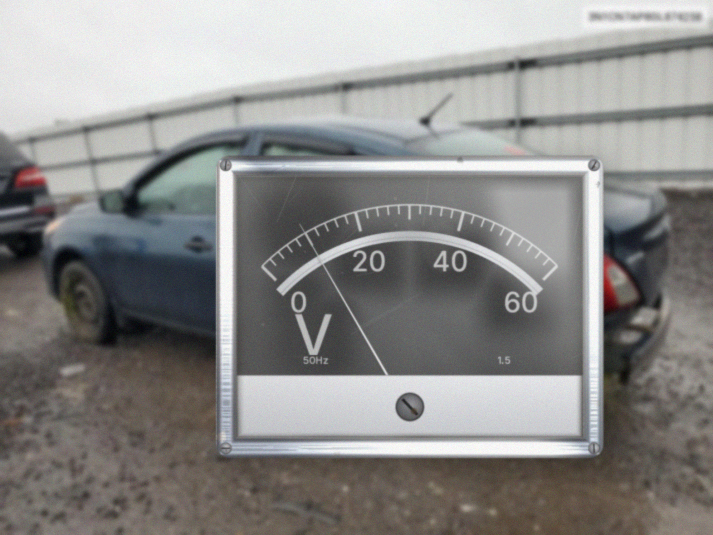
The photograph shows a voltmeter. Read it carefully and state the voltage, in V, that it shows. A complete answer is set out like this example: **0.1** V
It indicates **10** V
